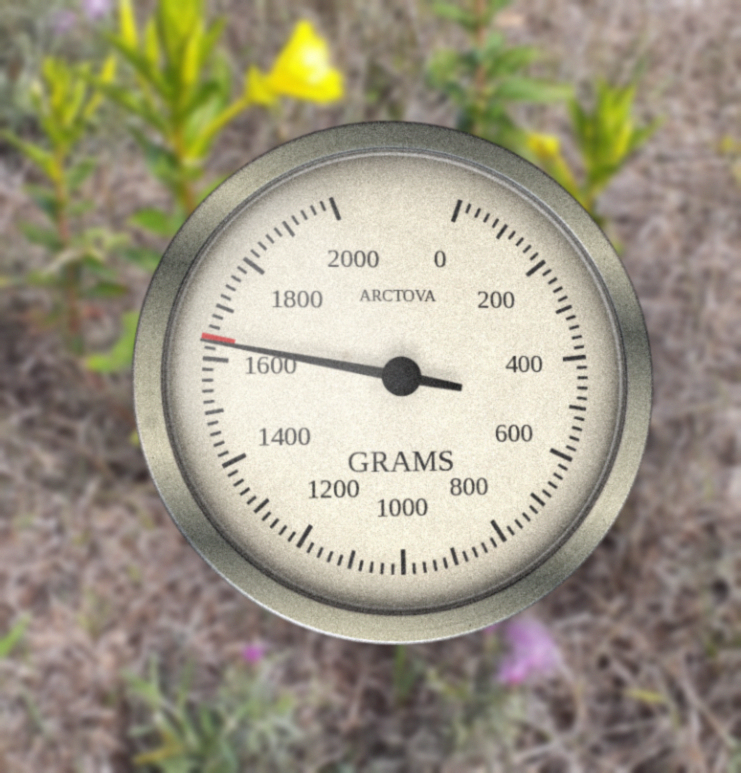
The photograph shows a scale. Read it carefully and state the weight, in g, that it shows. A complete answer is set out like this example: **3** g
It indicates **1630** g
